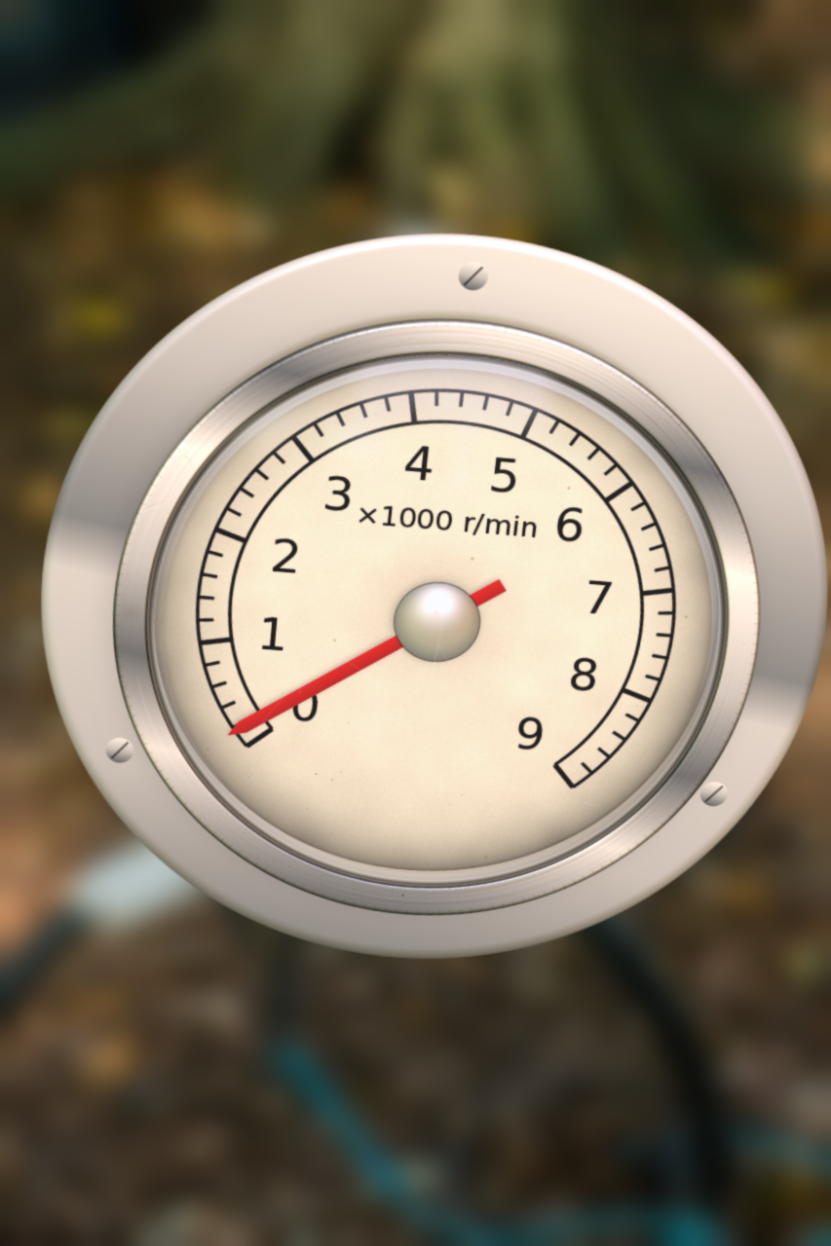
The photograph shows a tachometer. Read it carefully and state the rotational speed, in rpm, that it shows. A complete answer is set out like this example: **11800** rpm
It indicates **200** rpm
